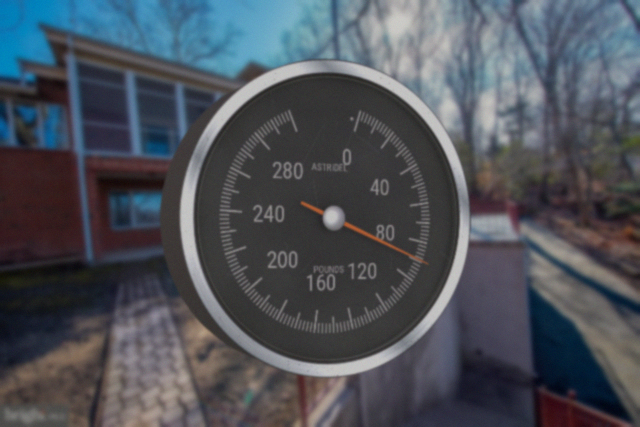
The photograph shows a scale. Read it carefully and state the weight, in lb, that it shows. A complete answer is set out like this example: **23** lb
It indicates **90** lb
